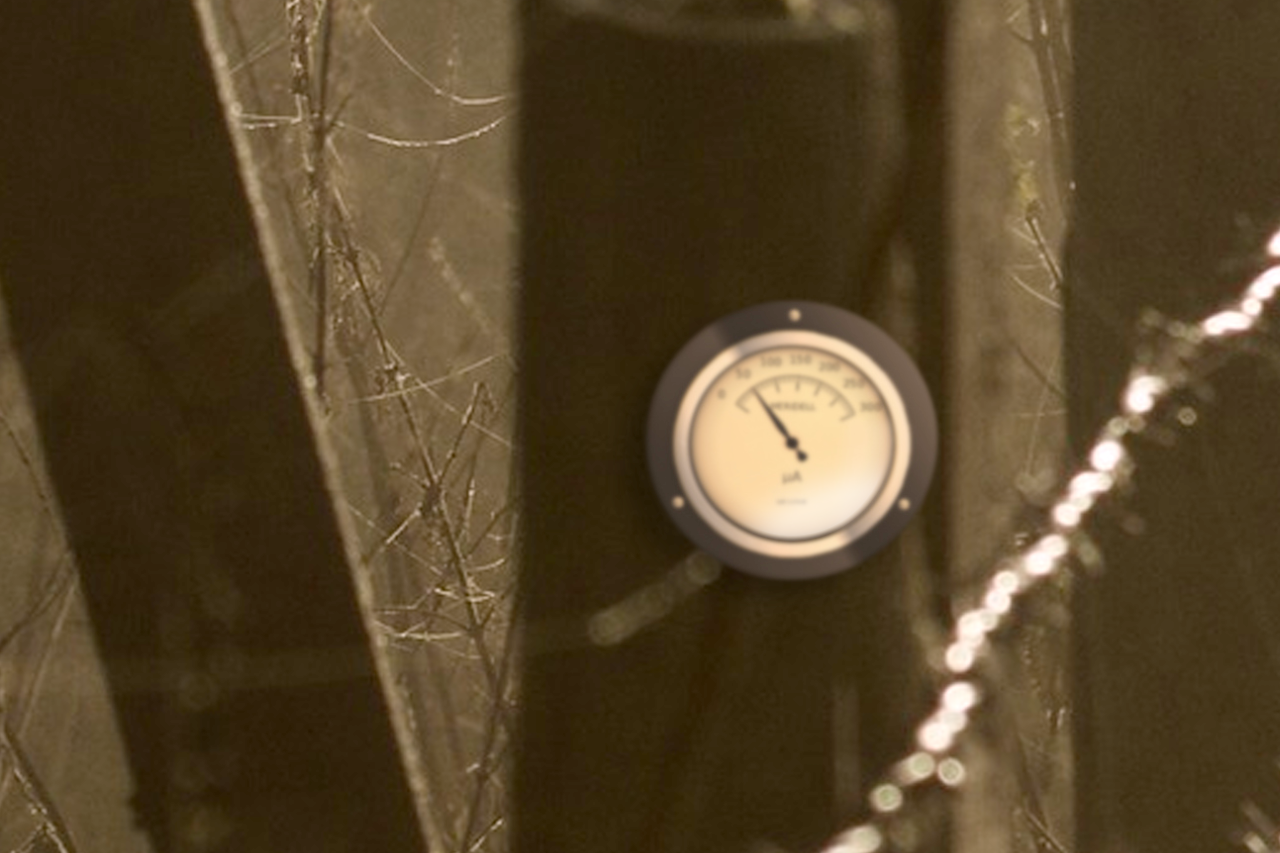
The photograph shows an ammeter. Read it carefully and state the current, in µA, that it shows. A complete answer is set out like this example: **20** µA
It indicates **50** µA
